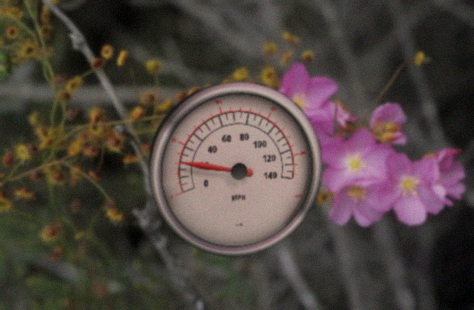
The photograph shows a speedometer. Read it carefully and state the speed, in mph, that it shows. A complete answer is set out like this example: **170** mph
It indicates **20** mph
